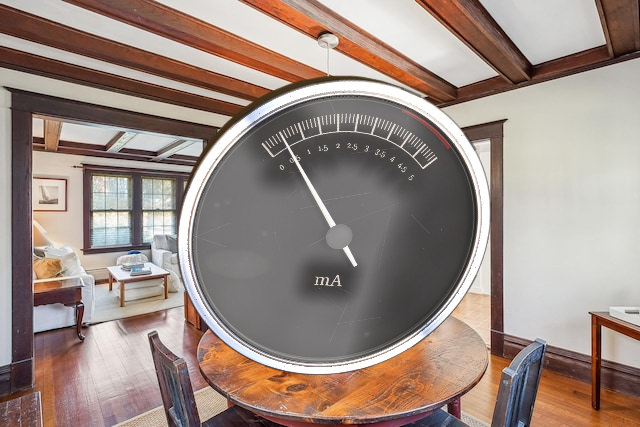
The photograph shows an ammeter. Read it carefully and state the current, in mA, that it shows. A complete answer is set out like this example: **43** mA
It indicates **0.5** mA
